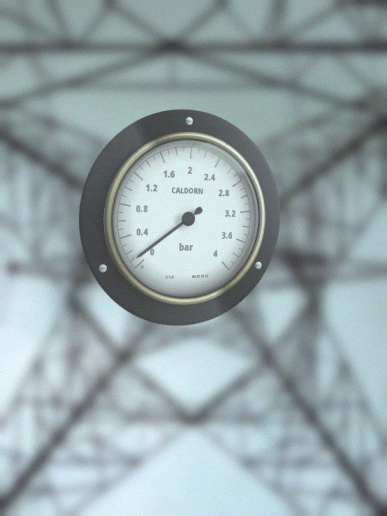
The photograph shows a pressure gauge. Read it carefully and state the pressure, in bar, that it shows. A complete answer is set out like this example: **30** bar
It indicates **0.1** bar
